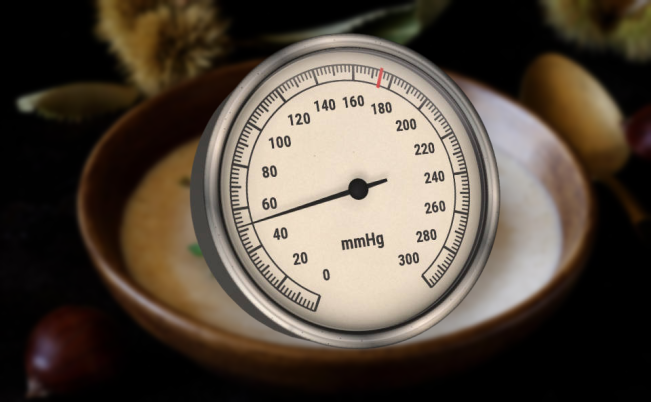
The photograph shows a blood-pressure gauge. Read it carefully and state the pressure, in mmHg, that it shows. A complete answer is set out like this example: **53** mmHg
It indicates **52** mmHg
